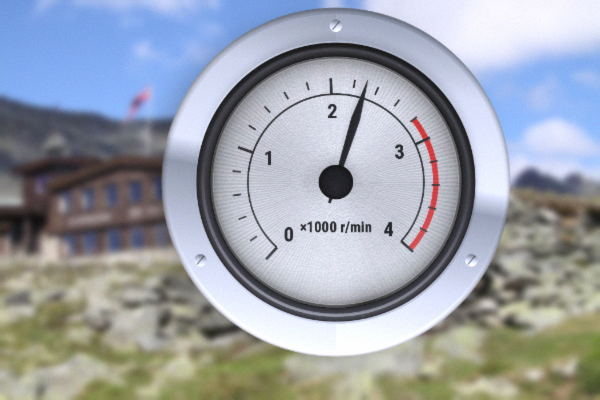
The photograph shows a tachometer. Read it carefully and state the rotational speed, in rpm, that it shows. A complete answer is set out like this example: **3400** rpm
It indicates **2300** rpm
